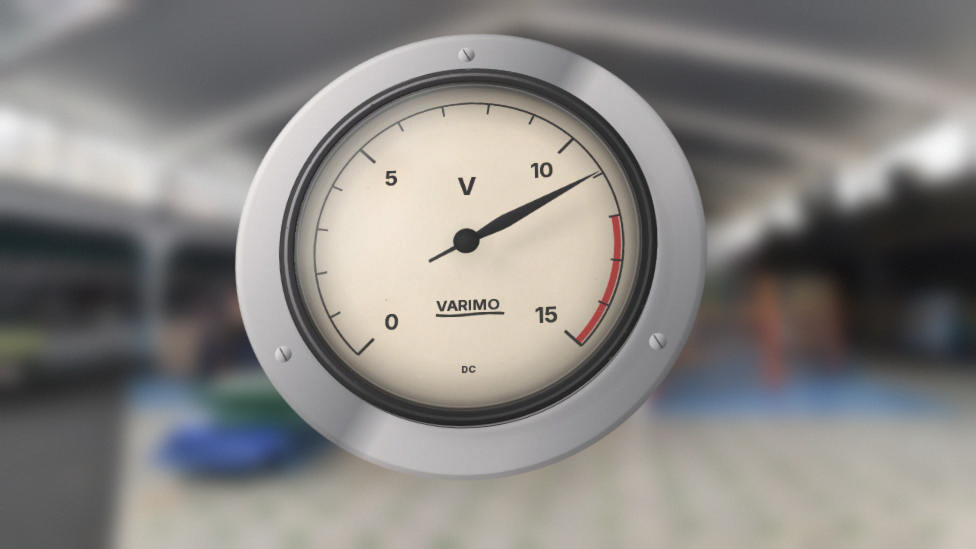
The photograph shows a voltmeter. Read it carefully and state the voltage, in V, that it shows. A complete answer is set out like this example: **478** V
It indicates **11** V
